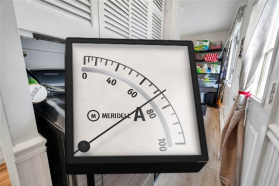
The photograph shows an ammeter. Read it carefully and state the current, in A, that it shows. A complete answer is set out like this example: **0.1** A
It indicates **72.5** A
